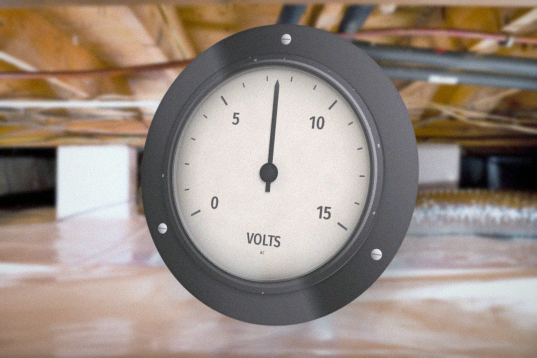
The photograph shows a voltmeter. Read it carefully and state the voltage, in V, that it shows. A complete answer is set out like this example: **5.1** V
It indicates **7.5** V
